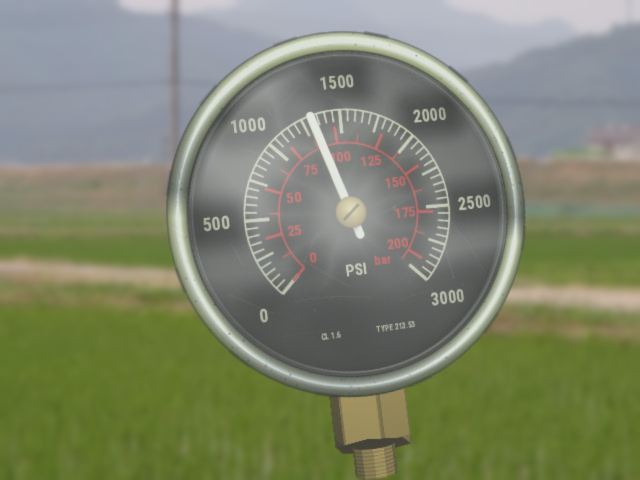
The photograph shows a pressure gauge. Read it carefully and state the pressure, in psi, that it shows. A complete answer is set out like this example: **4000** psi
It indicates **1300** psi
